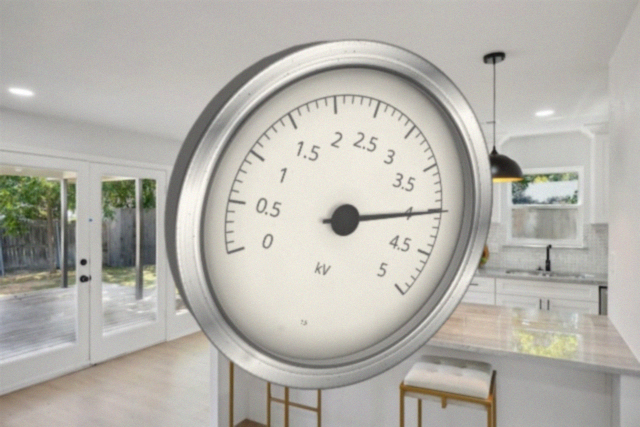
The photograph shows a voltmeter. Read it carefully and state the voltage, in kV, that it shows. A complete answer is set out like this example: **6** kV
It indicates **4** kV
